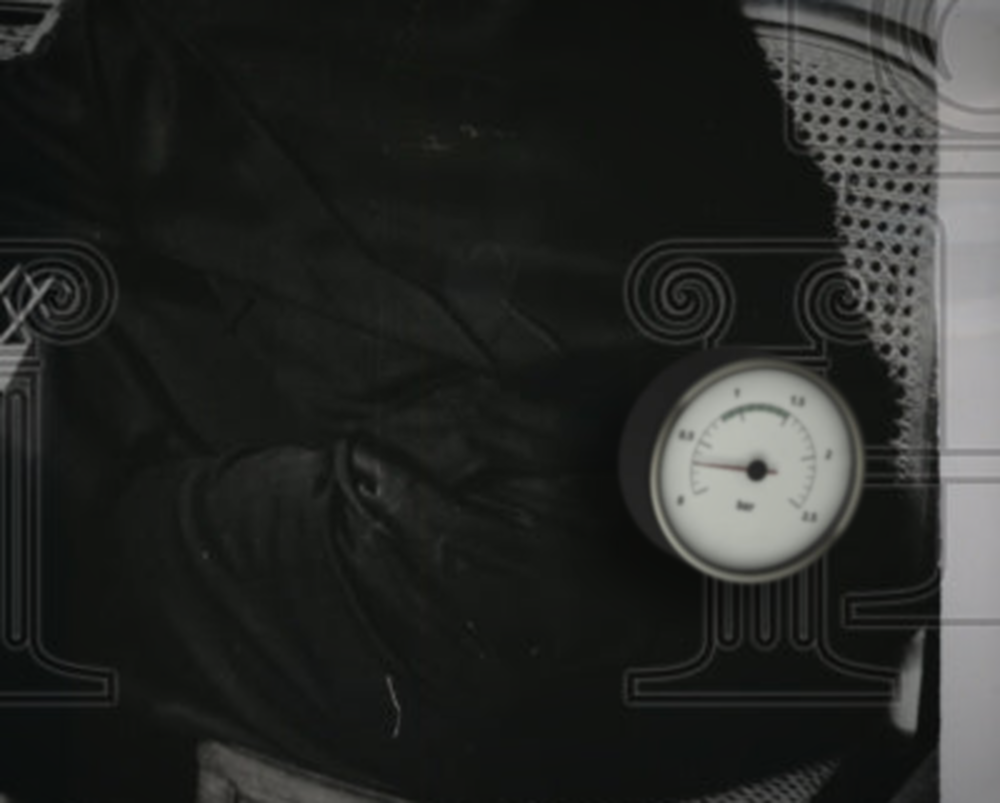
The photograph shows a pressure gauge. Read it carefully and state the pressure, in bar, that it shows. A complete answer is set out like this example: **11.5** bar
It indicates **0.3** bar
